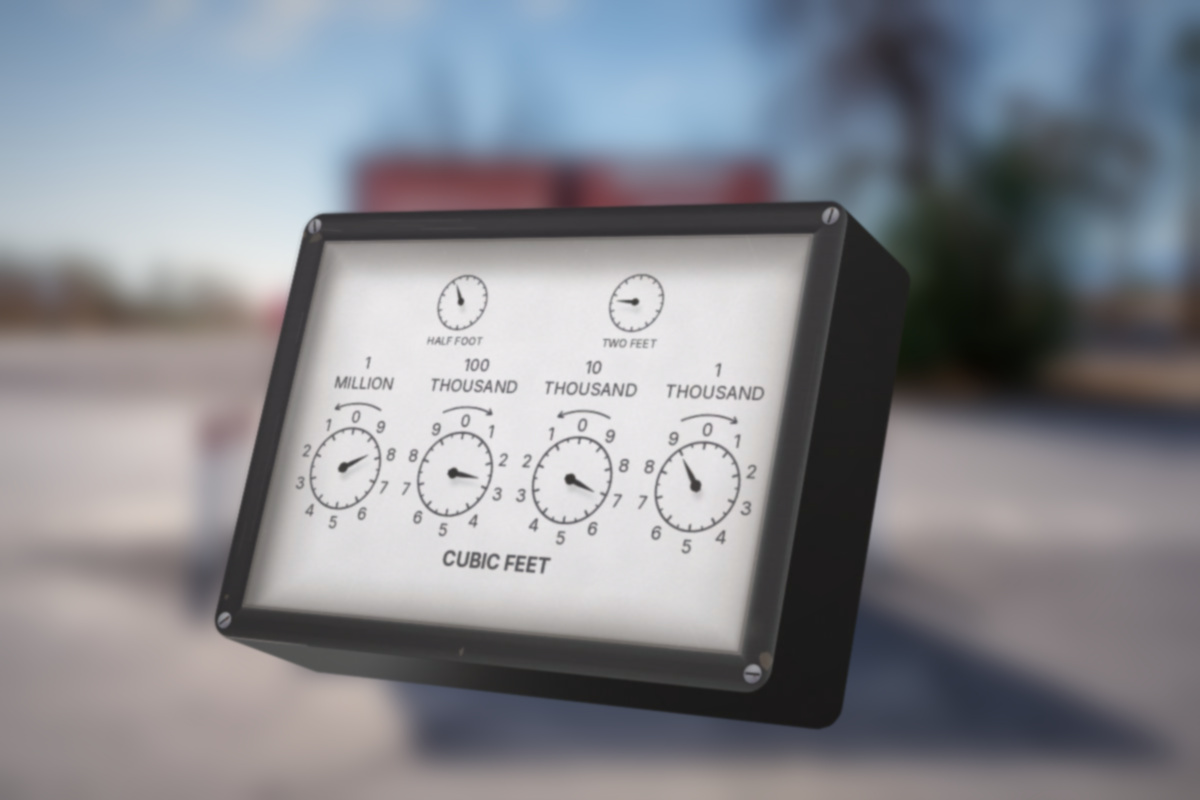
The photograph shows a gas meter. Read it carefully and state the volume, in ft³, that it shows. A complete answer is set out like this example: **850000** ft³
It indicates **826900** ft³
